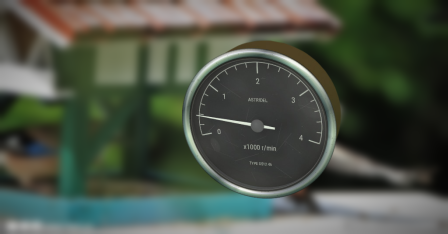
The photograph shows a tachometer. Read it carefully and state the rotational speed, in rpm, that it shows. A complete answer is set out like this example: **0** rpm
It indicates **400** rpm
